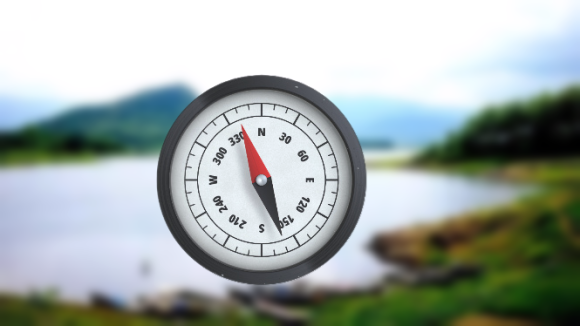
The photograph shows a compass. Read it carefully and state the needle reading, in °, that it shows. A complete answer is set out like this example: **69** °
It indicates **340** °
